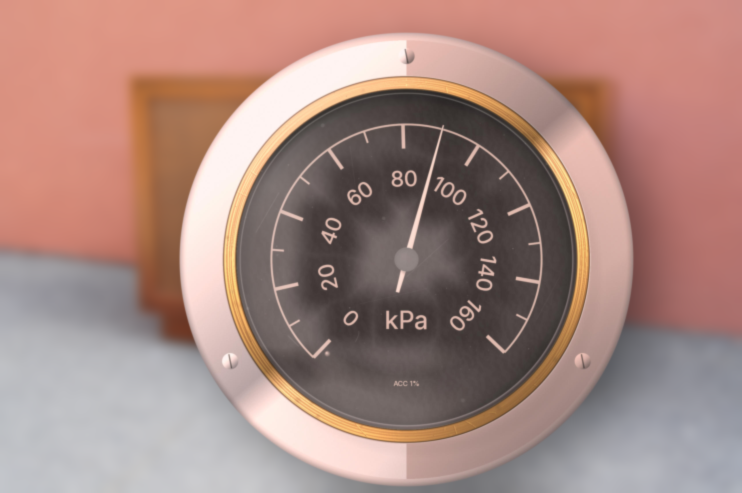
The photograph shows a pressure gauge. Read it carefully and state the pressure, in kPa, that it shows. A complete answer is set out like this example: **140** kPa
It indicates **90** kPa
